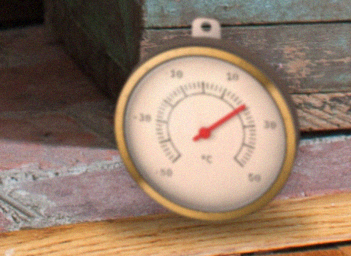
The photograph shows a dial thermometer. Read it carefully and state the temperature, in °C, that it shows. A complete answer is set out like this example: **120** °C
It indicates **20** °C
